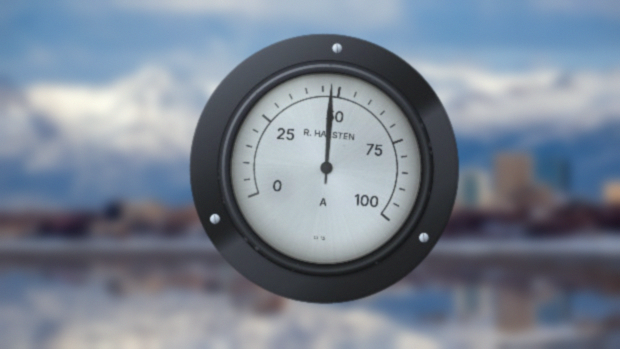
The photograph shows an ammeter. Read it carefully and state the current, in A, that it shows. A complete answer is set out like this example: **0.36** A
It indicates **47.5** A
